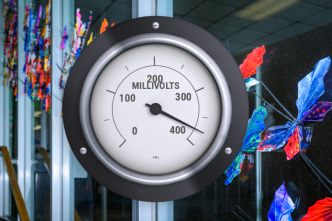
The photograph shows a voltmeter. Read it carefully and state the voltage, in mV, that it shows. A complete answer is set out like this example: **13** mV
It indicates **375** mV
